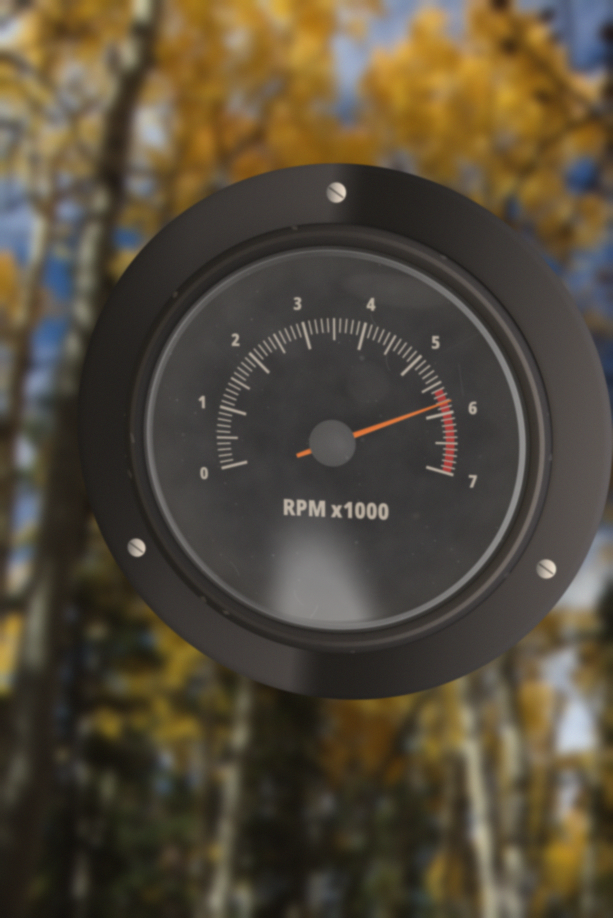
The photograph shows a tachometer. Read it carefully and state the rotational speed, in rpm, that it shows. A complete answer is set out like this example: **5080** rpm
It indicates **5800** rpm
